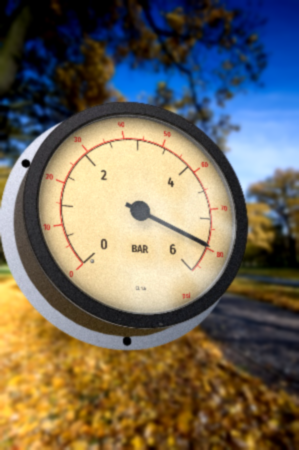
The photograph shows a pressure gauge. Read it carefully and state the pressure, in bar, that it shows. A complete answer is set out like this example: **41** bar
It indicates **5.5** bar
